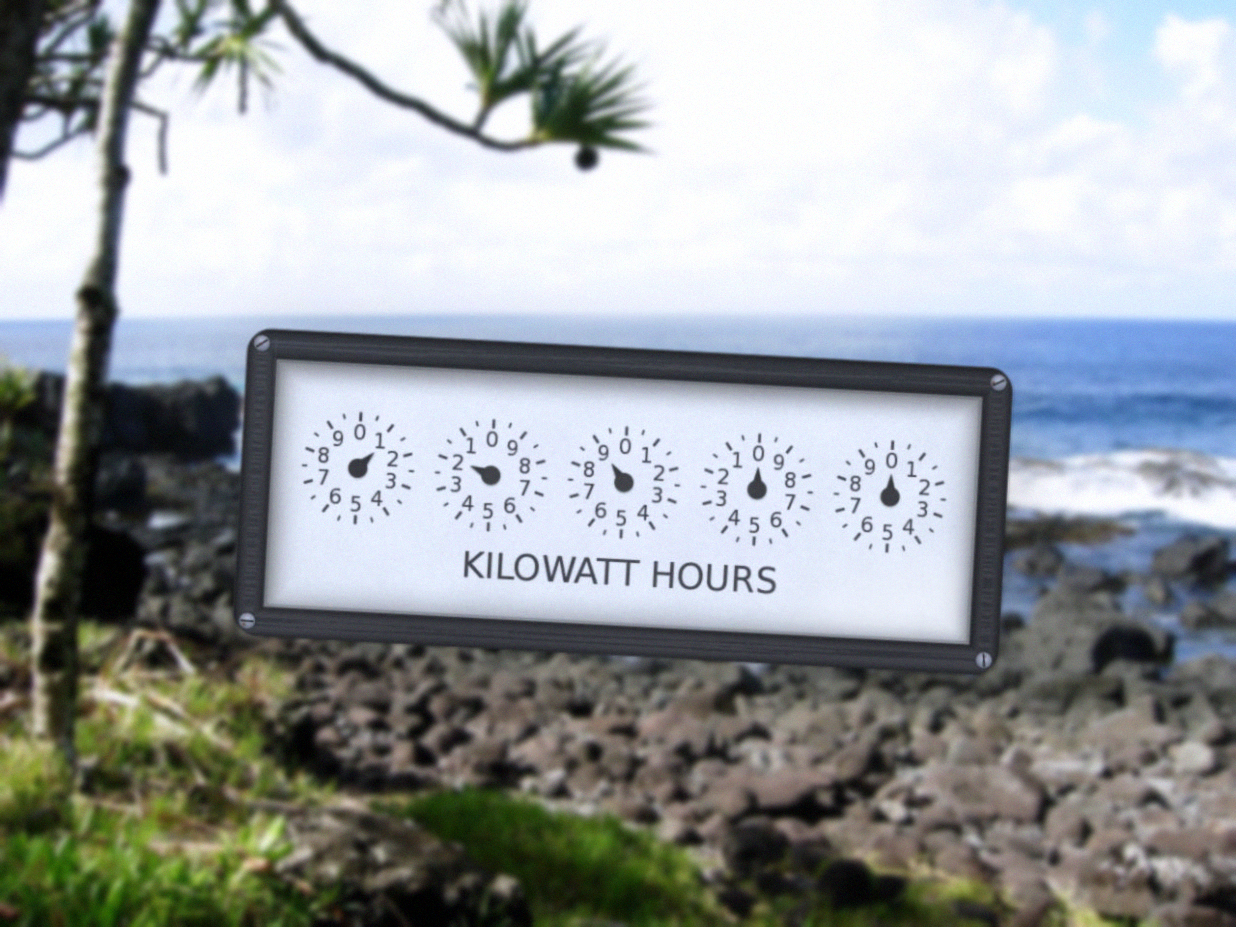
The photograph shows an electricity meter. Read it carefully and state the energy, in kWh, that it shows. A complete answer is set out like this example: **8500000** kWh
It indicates **11900** kWh
